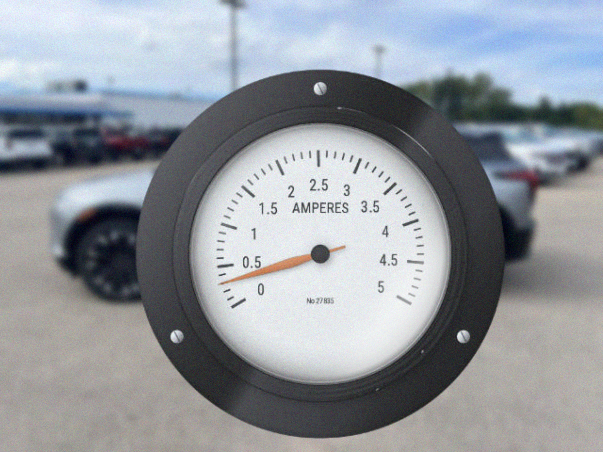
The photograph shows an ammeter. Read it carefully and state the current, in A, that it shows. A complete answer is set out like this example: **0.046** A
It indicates **0.3** A
